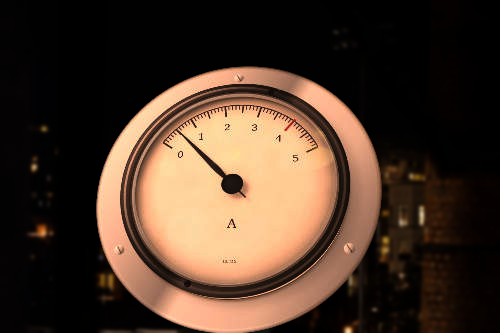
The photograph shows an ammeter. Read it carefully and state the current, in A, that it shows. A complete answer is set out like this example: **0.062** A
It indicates **0.5** A
